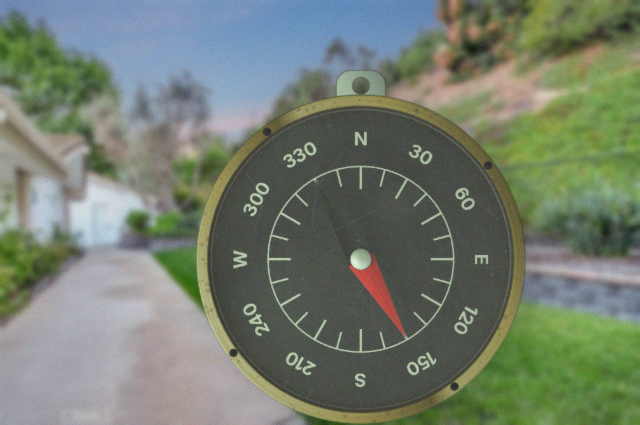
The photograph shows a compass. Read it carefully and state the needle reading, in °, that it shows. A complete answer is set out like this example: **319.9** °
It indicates **150** °
